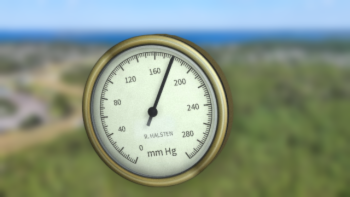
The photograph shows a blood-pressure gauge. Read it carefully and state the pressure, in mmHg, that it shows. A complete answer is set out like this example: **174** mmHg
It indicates **180** mmHg
